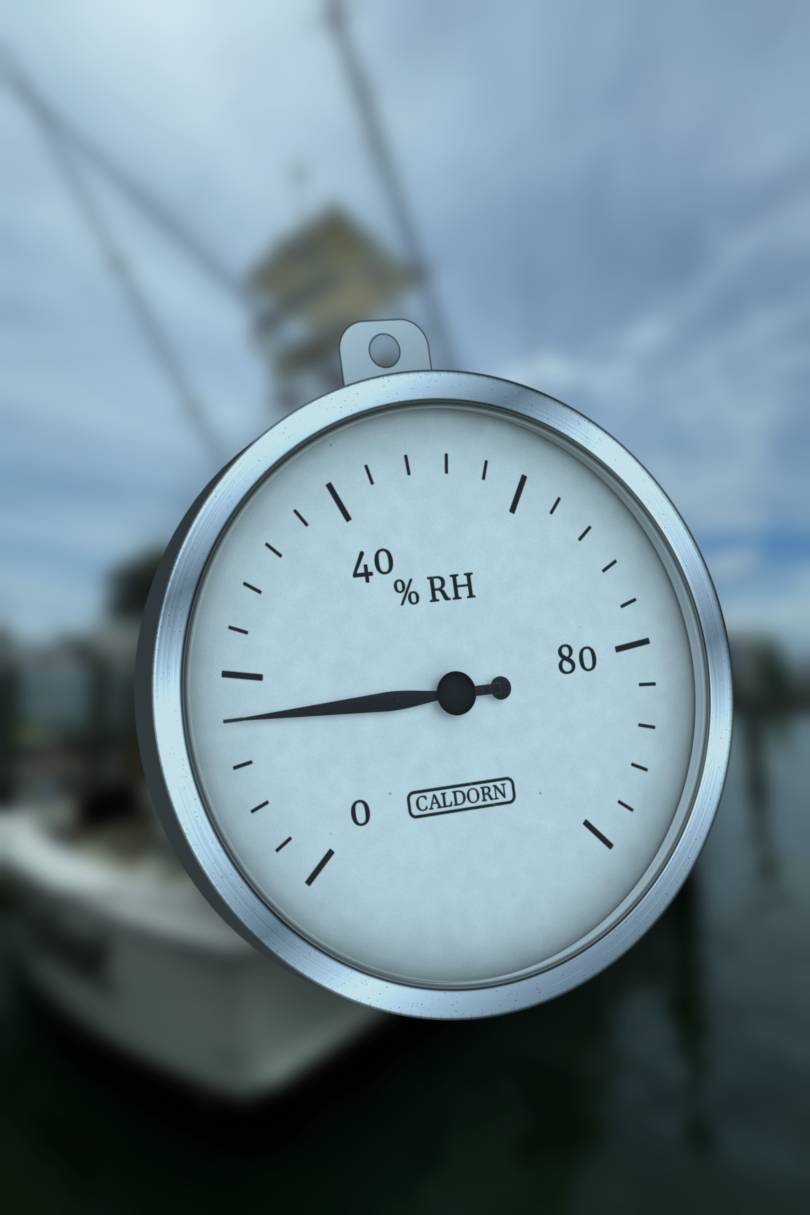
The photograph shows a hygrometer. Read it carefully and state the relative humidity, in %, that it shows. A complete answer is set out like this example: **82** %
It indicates **16** %
